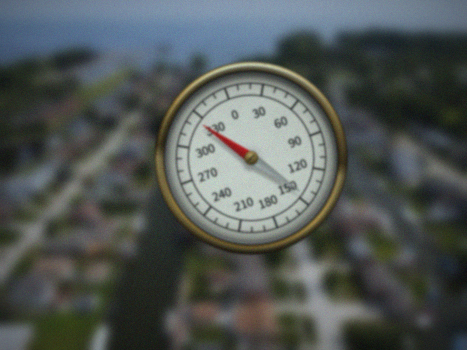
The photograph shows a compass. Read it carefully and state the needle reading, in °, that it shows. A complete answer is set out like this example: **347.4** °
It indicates **325** °
